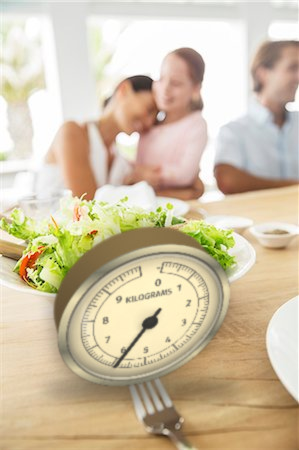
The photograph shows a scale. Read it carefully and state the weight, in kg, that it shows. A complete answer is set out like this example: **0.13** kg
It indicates **6** kg
